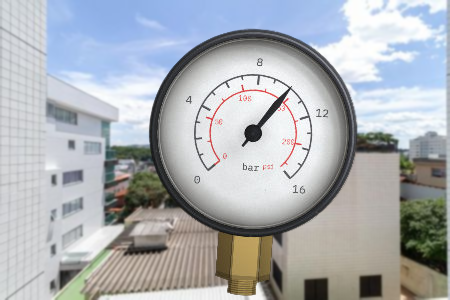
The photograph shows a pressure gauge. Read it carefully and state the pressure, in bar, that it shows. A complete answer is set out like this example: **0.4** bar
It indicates **10** bar
